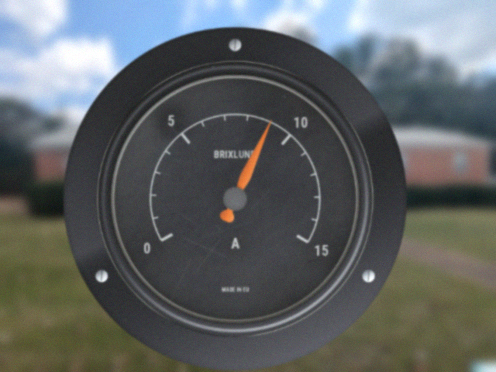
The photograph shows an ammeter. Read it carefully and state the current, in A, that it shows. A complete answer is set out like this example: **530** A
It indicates **9** A
